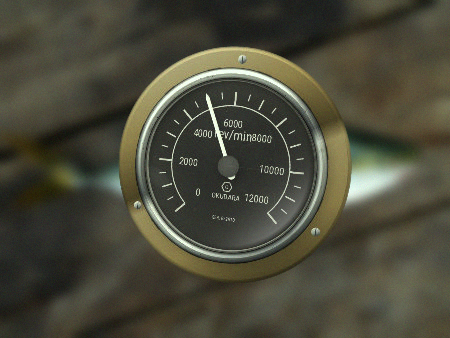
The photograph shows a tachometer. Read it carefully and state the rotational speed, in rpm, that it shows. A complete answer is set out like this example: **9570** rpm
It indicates **5000** rpm
